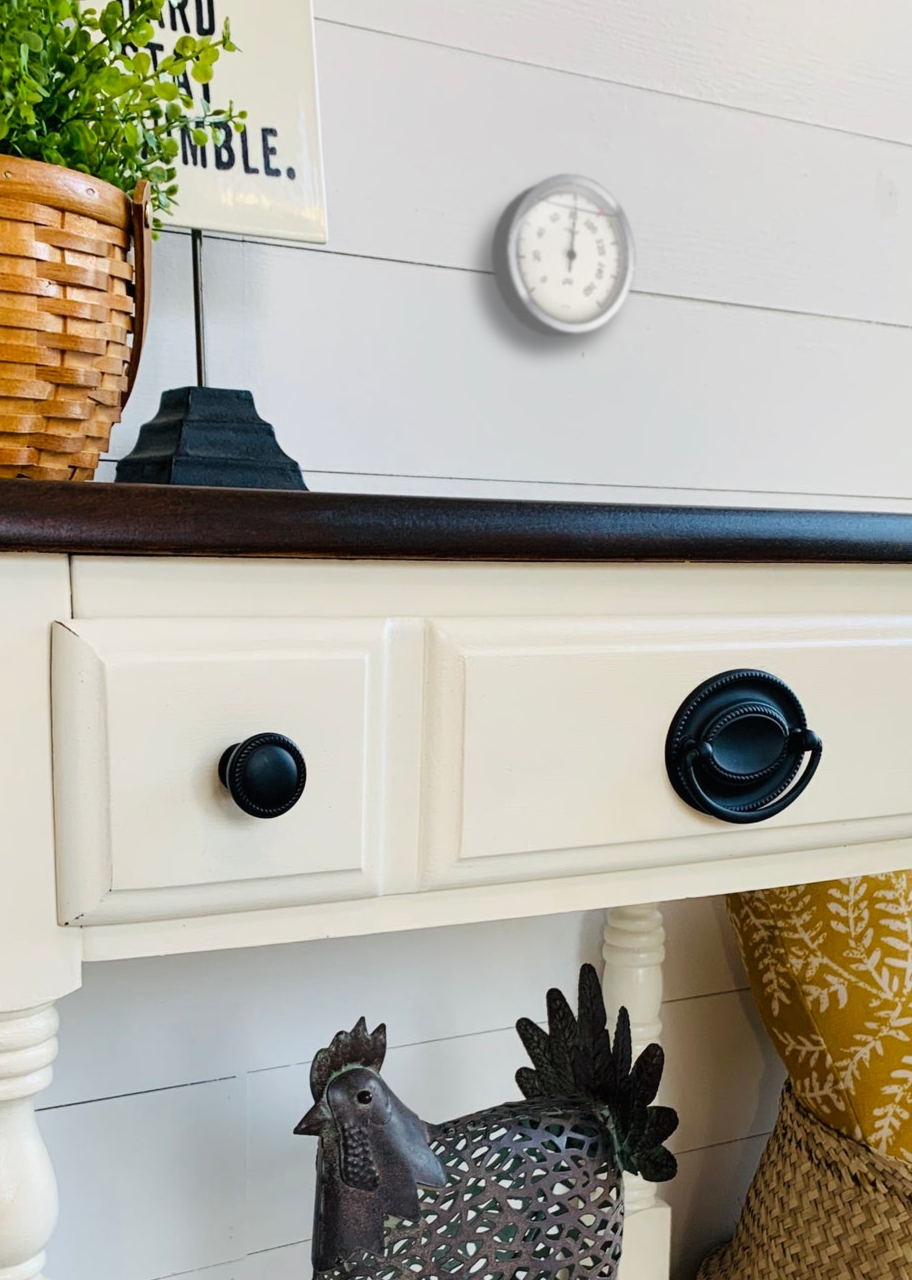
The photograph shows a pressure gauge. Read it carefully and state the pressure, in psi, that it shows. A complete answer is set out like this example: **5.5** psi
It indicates **80** psi
